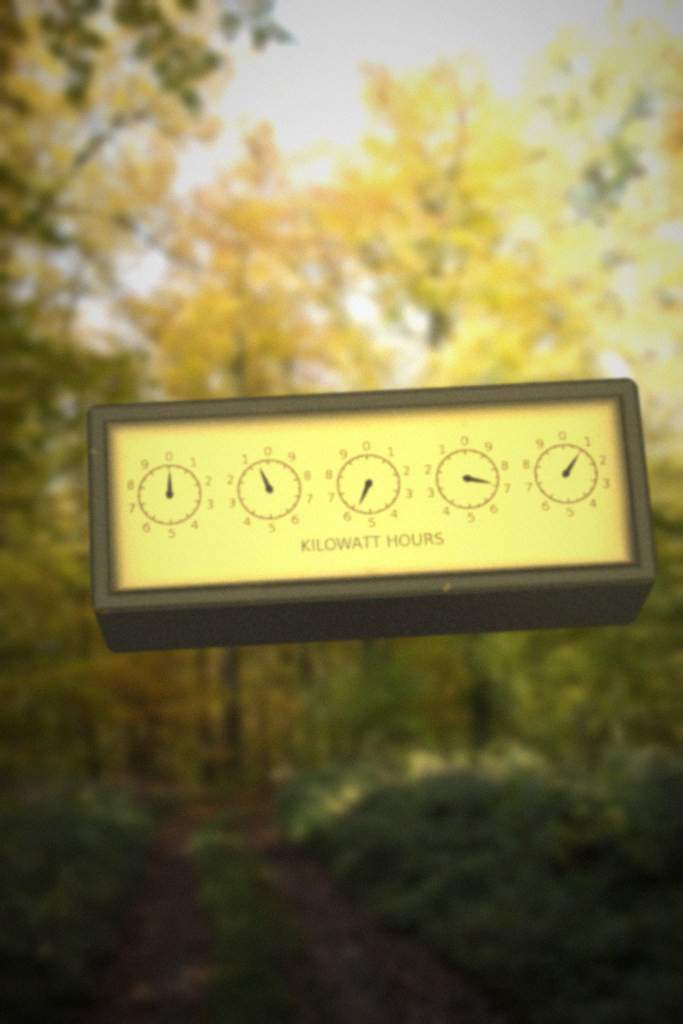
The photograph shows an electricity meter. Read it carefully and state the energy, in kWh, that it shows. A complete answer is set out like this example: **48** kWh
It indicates **571** kWh
